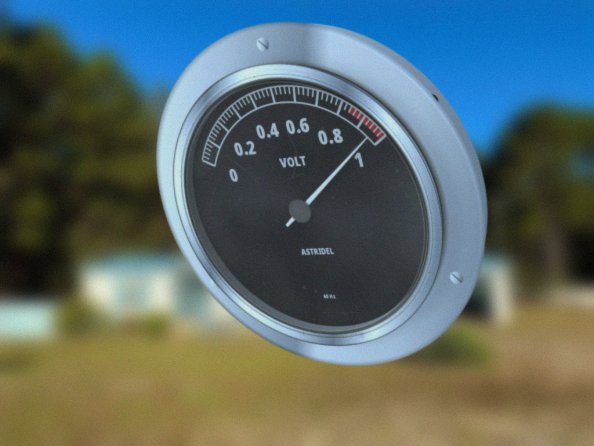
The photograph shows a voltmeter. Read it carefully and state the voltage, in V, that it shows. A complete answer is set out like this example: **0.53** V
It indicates **0.96** V
